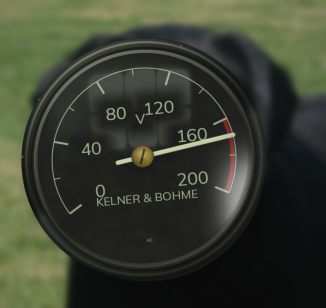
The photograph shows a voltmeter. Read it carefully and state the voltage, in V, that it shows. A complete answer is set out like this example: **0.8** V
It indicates **170** V
